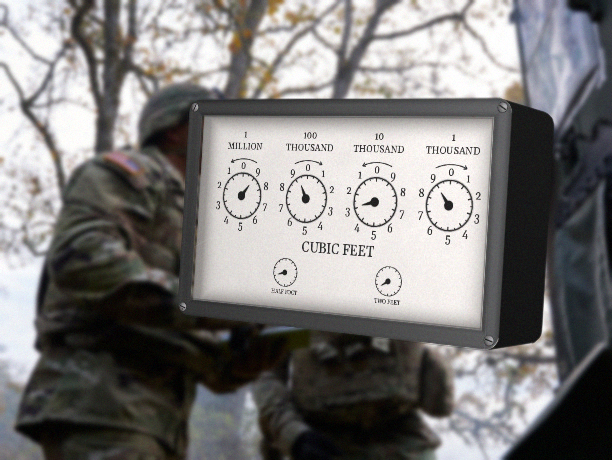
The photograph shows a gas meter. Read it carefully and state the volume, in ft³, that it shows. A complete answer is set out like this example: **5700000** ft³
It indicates **892900** ft³
